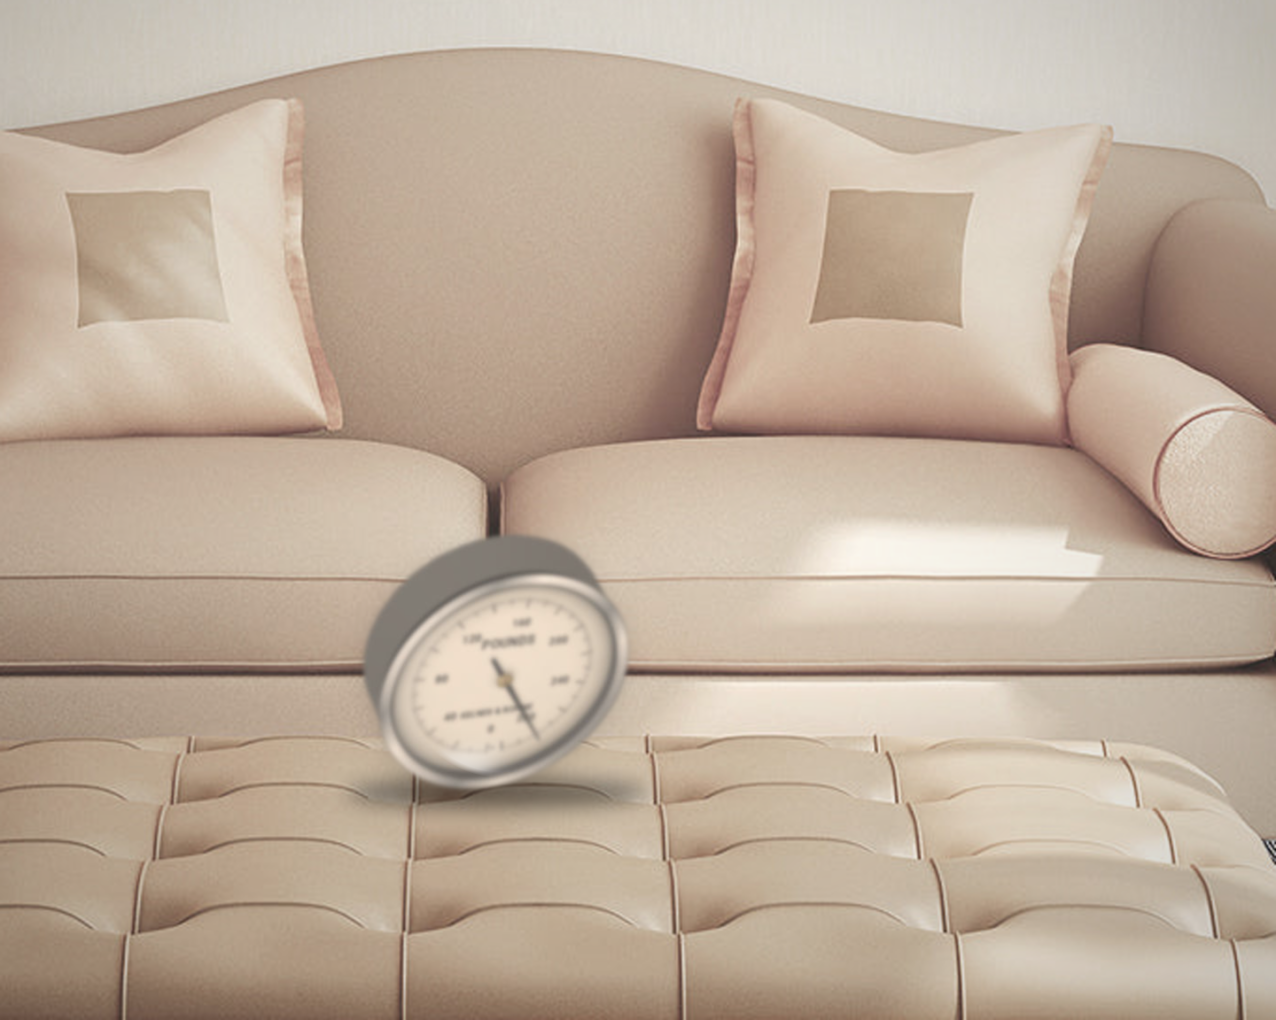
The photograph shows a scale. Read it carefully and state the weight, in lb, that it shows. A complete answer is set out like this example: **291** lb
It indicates **280** lb
